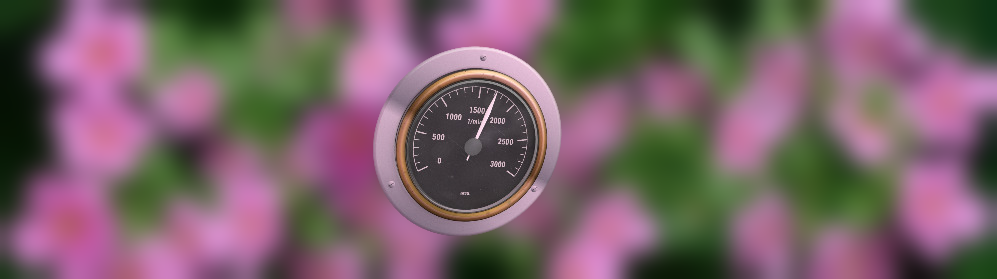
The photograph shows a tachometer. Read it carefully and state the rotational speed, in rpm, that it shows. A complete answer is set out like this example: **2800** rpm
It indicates **1700** rpm
